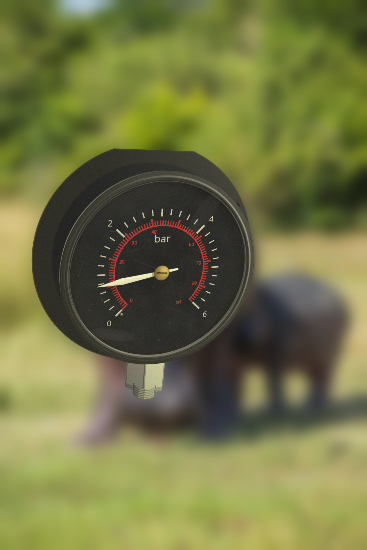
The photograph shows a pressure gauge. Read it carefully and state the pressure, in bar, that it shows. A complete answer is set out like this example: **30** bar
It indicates **0.8** bar
